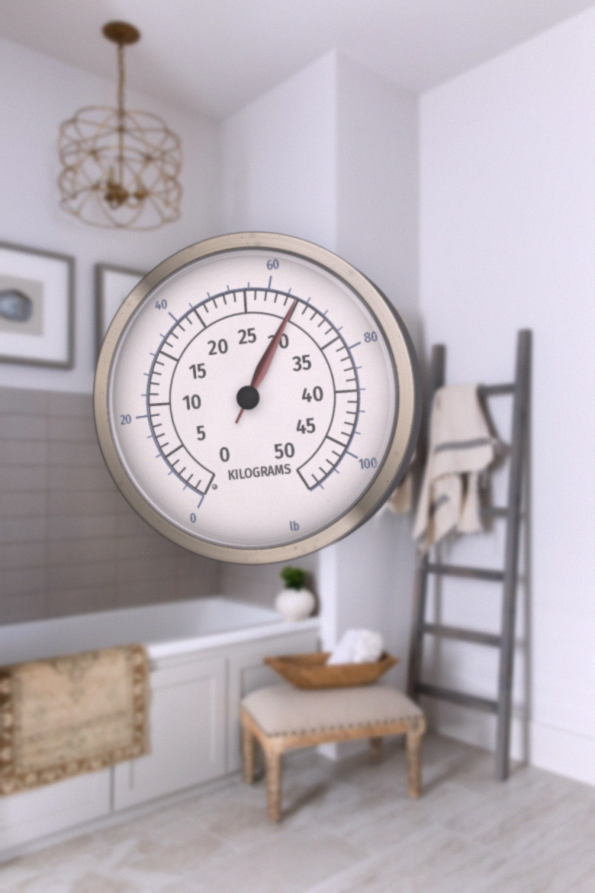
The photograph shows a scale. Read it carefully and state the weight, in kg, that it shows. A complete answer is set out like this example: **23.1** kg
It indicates **30** kg
